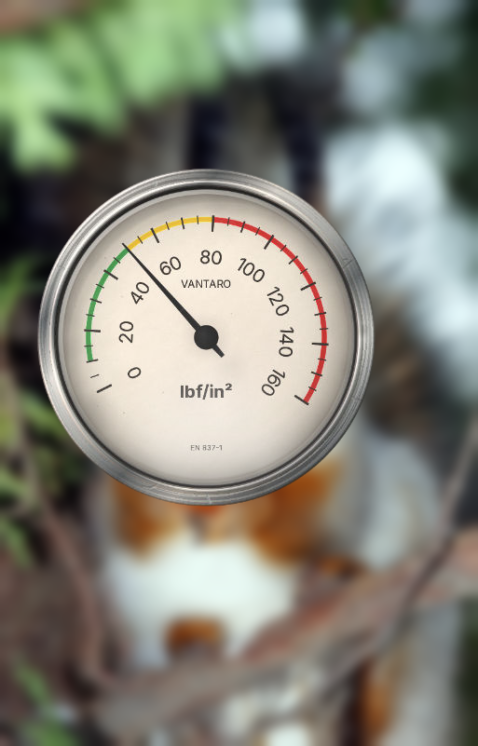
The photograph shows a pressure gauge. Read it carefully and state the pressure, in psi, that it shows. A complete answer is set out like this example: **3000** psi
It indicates **50** psi
